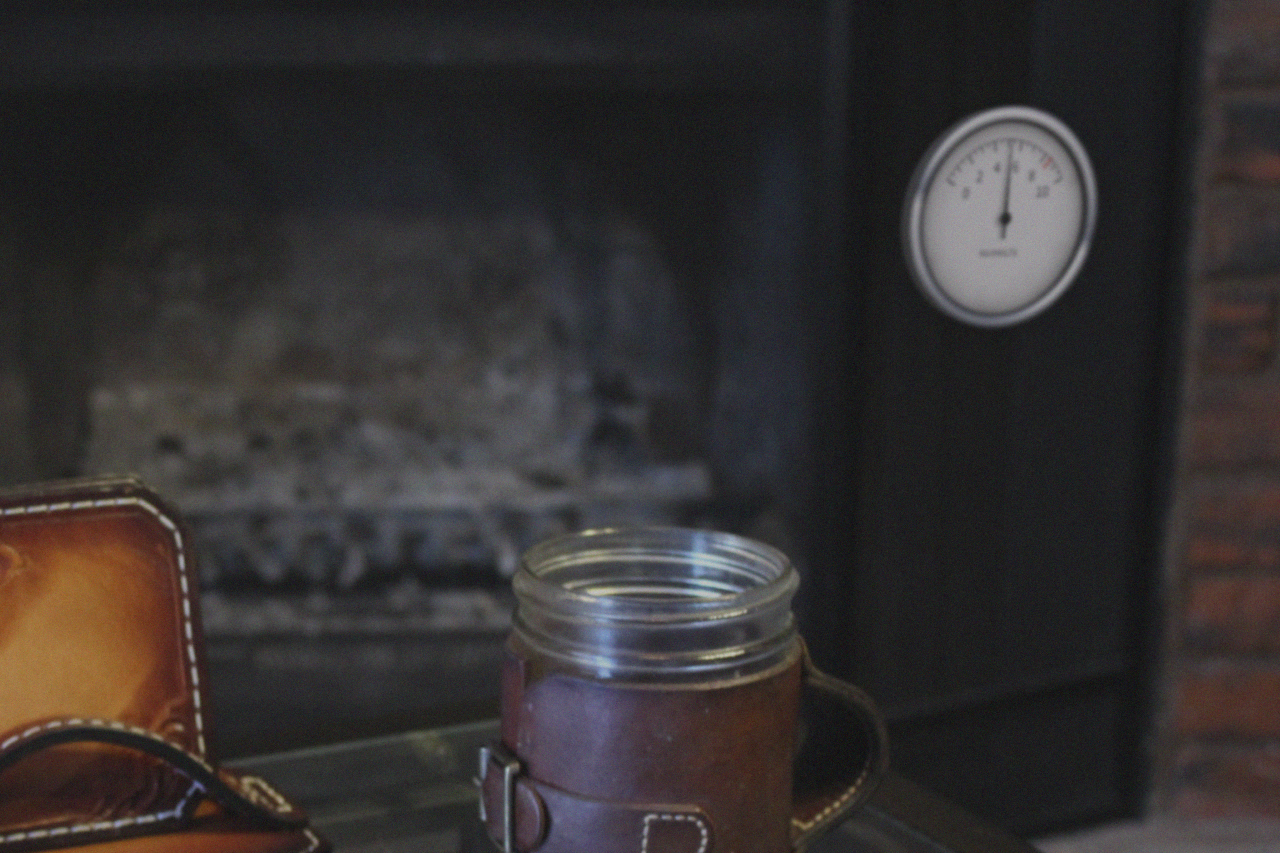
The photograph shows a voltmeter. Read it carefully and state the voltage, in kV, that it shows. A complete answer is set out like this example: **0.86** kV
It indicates **5** kV
